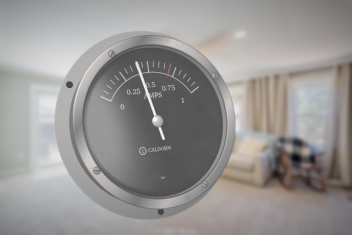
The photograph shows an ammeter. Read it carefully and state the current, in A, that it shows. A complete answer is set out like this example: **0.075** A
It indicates **0.4** A
